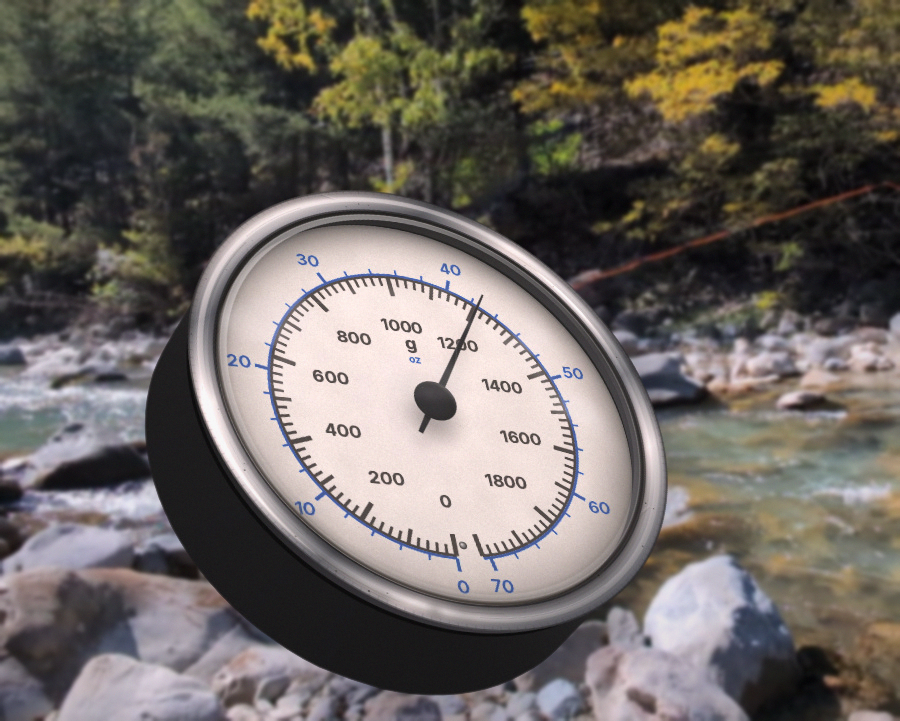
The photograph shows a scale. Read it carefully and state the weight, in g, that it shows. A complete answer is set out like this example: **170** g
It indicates **1200** g
